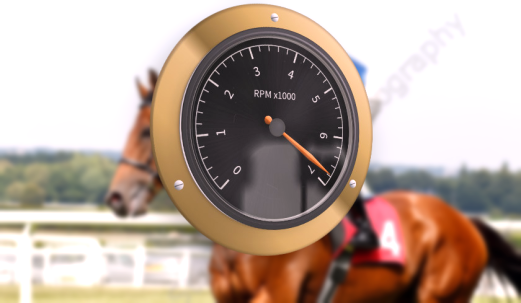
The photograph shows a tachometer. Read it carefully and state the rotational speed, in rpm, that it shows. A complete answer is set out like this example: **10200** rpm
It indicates **6800** rpm
